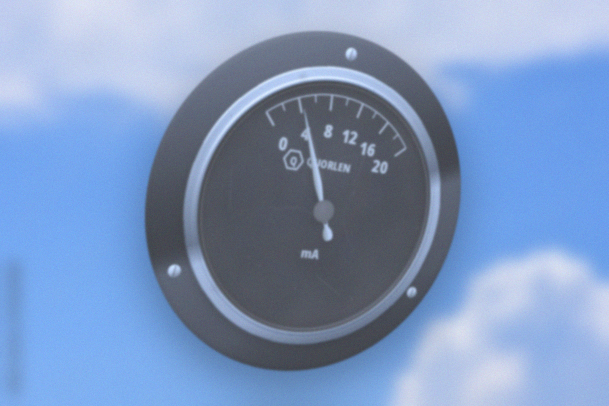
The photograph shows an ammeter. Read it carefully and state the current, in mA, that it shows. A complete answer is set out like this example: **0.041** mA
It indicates **4** mA
